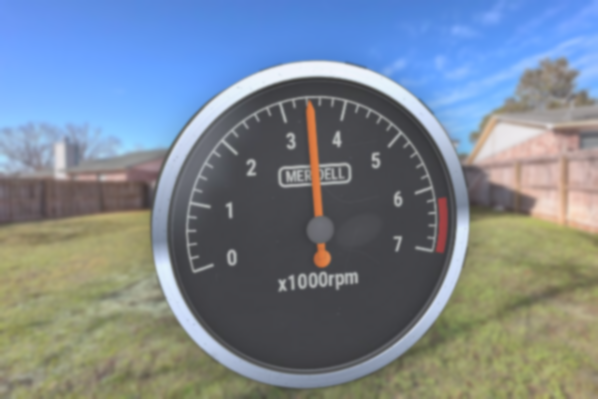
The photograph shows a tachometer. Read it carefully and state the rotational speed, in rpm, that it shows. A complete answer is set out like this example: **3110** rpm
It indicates **3400** rpm
